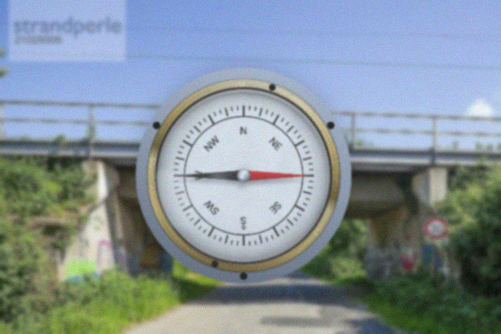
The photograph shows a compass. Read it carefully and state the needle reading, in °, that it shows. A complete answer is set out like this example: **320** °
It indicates **90** °
